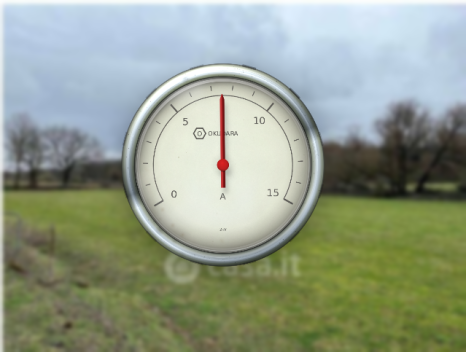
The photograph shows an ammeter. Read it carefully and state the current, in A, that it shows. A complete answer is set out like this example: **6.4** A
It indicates **7.5** A
